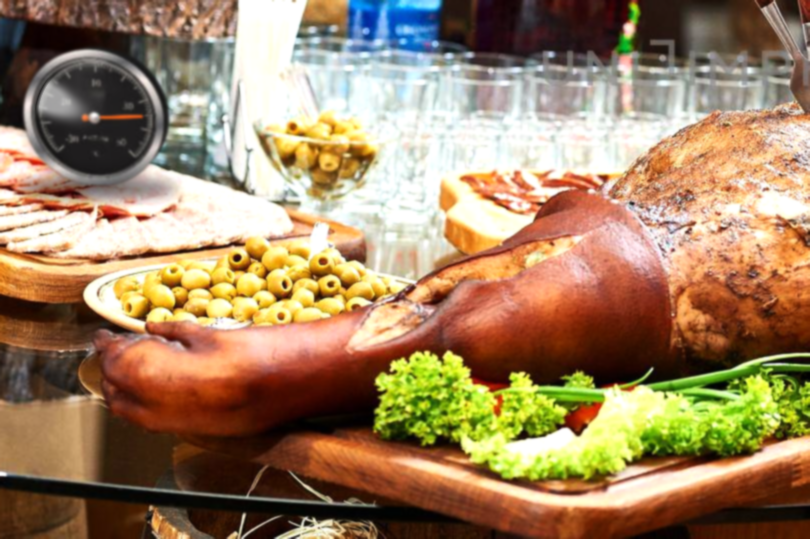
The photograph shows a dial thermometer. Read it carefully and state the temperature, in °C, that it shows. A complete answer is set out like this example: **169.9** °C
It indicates **35** °C
